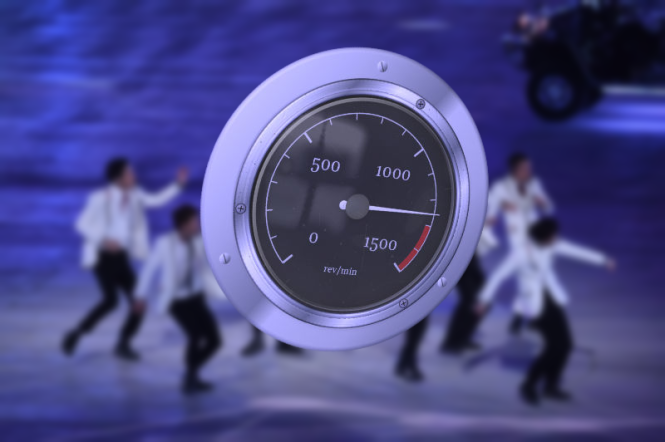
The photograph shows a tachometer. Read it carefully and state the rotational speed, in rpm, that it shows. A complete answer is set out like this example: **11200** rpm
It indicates **1250** rpm
